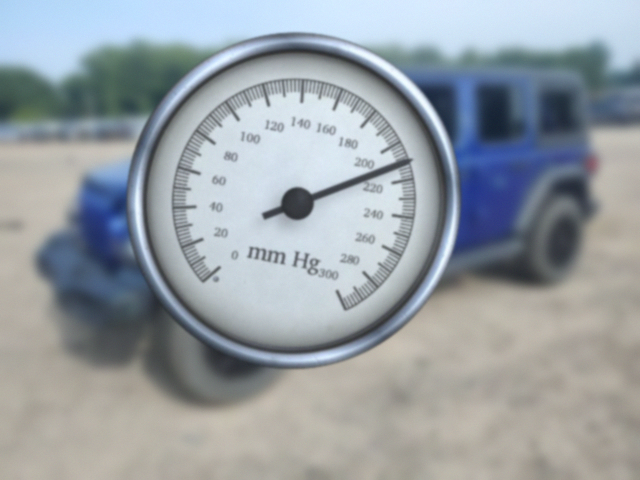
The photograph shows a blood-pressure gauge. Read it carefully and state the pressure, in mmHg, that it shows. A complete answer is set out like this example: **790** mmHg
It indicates **210** mmHg
